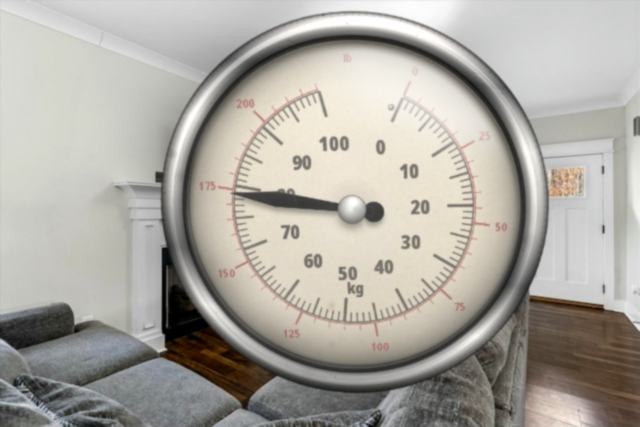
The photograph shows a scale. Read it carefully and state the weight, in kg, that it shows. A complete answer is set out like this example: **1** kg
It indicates **79** kg
